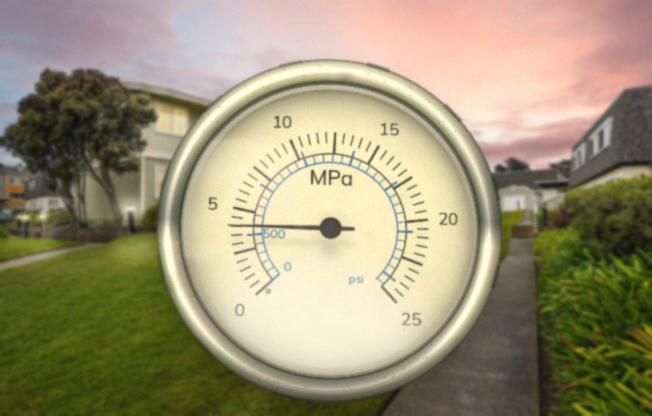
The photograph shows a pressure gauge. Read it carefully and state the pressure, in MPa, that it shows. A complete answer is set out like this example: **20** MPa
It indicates **4** MPa
